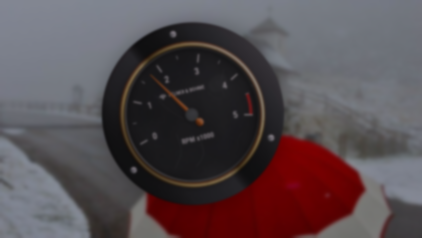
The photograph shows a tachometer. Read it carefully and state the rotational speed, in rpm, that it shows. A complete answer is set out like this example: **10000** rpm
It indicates **1750** rpm
